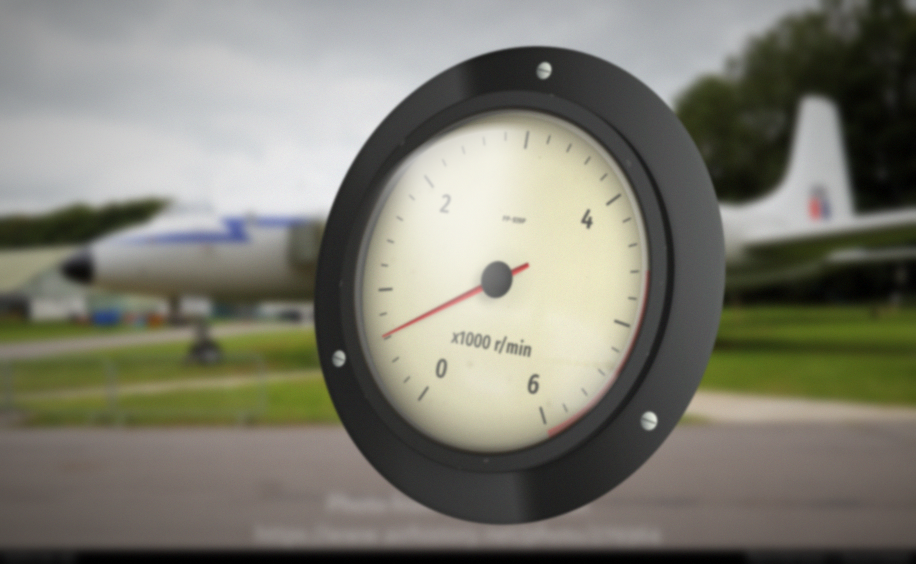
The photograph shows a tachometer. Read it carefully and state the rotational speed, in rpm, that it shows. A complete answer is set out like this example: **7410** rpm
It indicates **600** rpm
